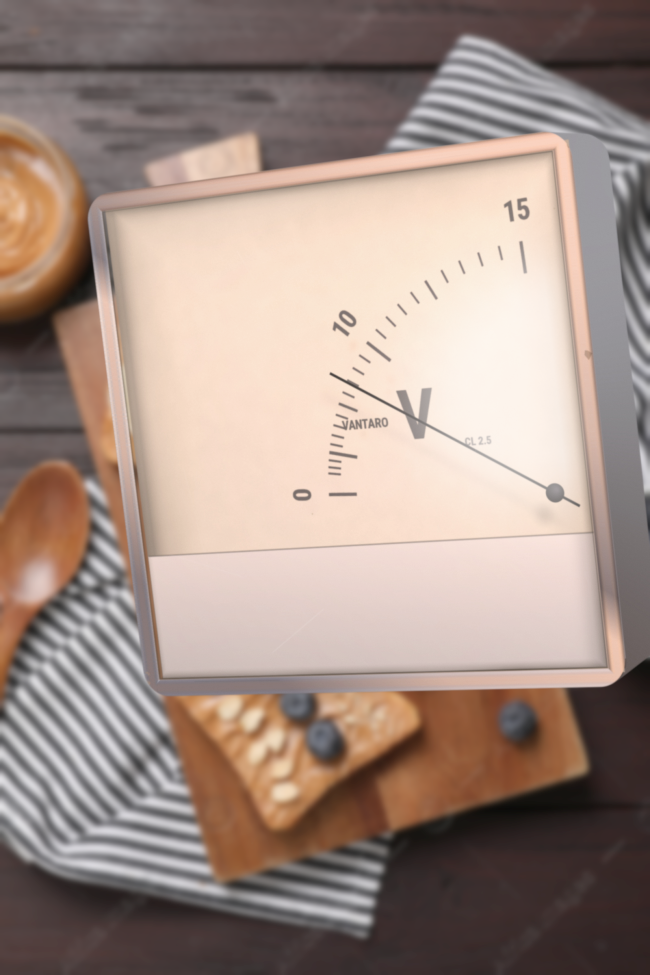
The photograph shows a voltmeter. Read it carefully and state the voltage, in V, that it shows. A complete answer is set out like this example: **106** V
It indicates **8.5** V
